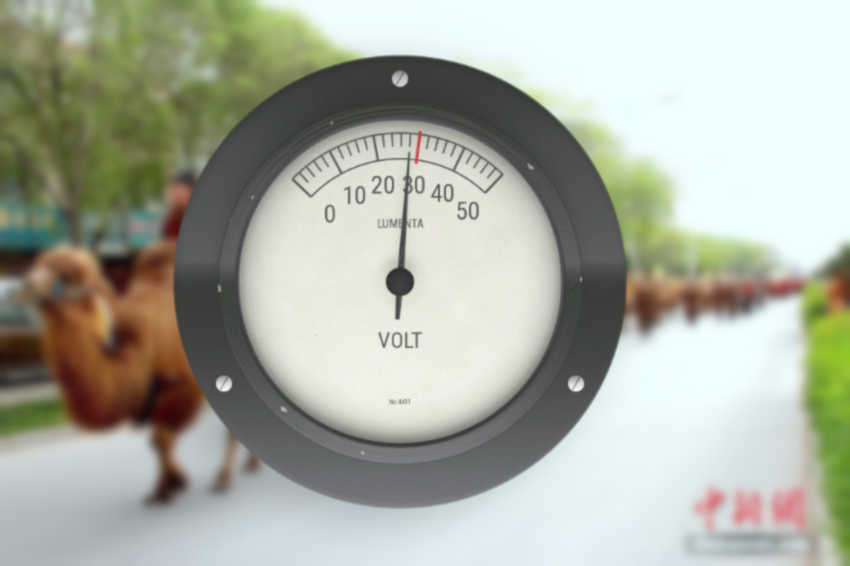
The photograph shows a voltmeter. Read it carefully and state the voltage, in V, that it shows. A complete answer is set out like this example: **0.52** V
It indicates **28** V
